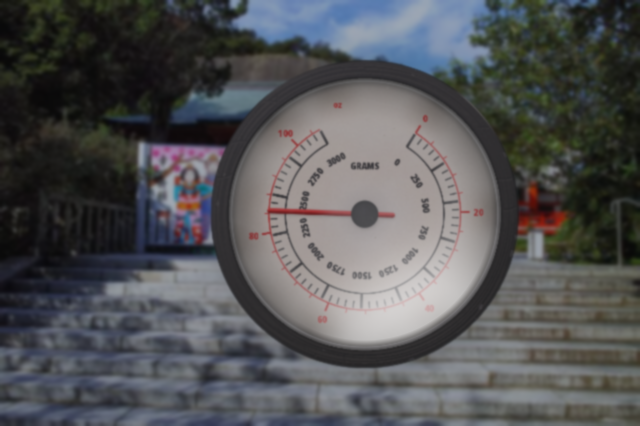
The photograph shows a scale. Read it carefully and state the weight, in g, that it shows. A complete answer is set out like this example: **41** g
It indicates **2400** g
